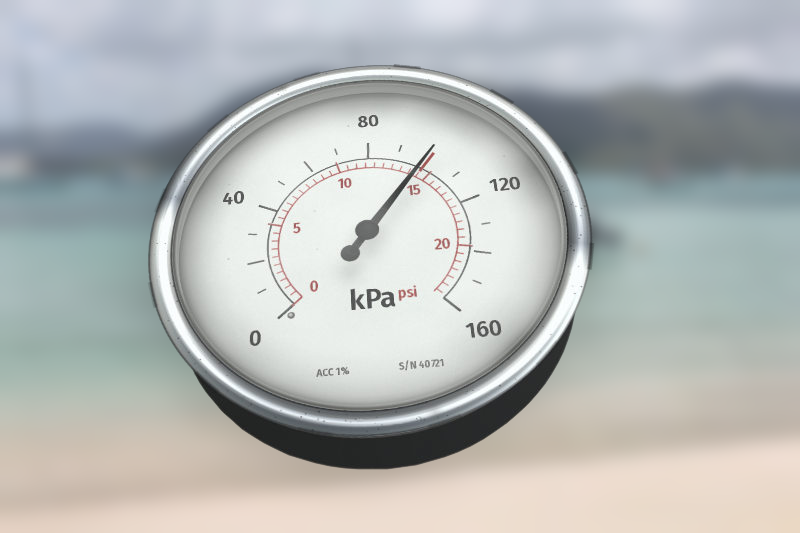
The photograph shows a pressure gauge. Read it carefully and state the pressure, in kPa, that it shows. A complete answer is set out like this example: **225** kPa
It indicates **100** kPa
